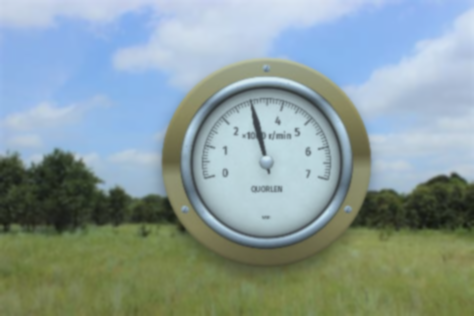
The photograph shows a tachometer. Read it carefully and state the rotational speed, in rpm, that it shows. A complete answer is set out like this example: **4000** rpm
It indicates **3000** rpm
